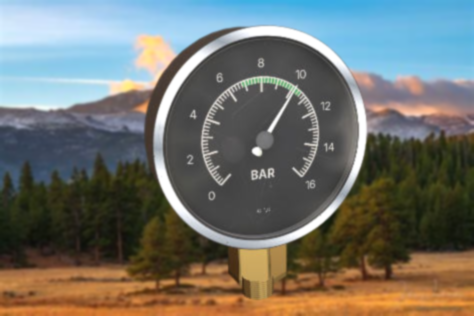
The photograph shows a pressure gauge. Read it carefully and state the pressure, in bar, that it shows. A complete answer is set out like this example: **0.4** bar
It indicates **10** bar
